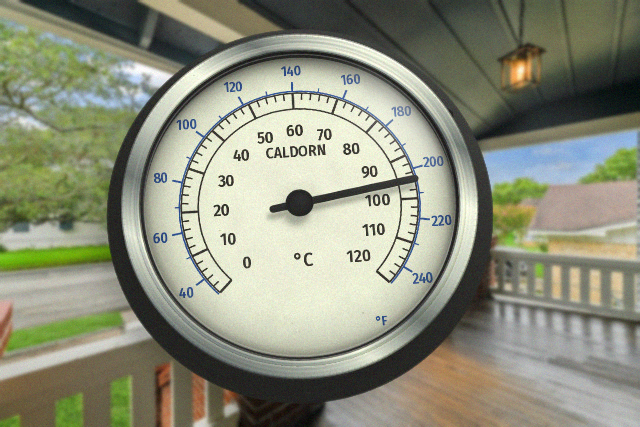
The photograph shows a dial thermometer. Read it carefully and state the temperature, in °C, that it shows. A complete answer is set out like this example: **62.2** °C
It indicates **96** °C
